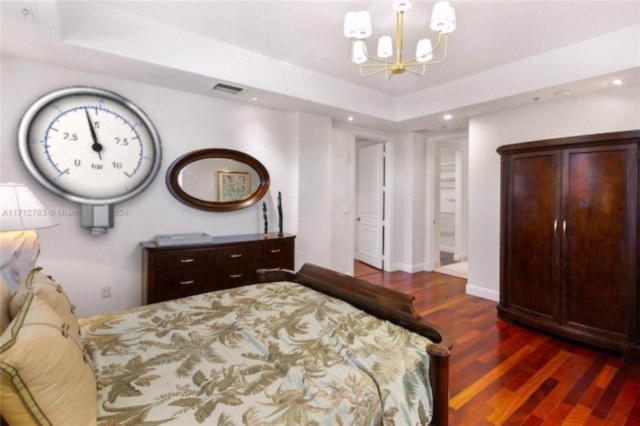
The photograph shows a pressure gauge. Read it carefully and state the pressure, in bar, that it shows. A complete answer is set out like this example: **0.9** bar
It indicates **4.5** bar
